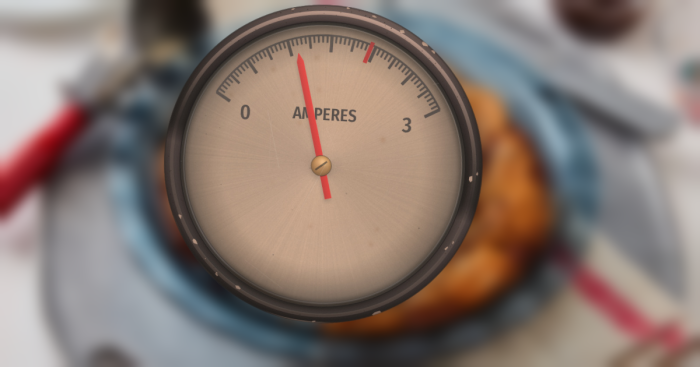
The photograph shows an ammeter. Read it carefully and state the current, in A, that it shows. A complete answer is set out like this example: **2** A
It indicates **1.1** A
